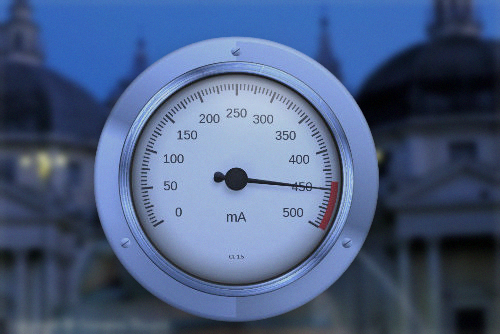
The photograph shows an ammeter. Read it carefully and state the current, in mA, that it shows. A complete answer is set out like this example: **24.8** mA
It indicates **450** mA
